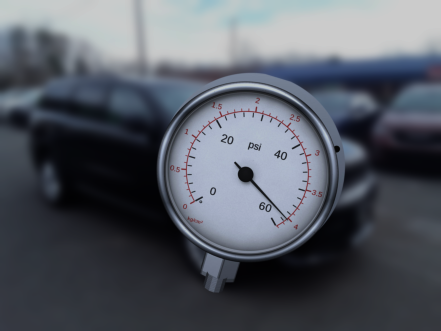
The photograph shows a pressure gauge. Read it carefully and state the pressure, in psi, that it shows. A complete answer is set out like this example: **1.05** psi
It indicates **57** psi
